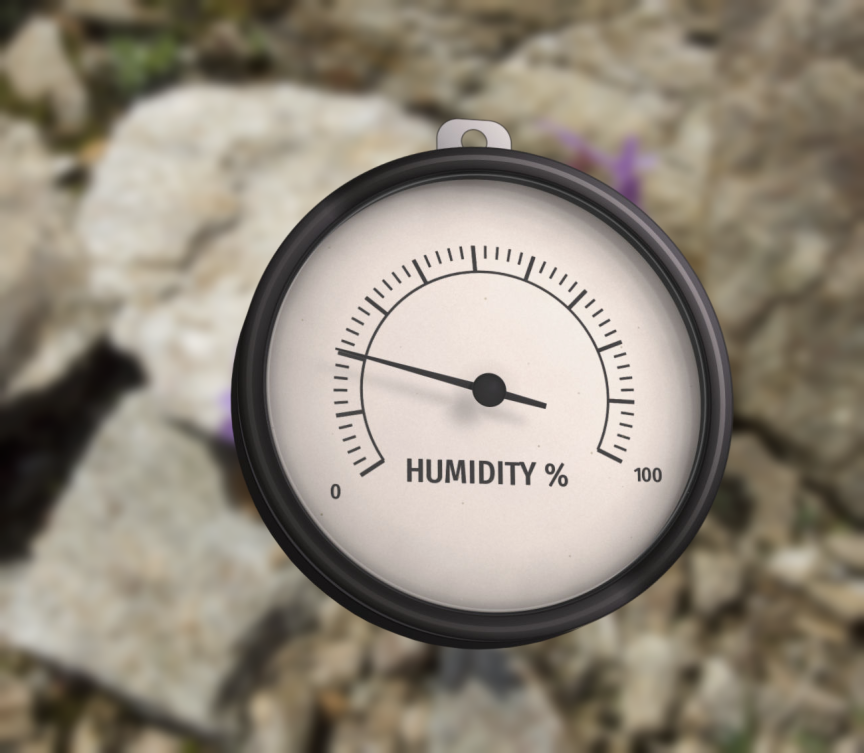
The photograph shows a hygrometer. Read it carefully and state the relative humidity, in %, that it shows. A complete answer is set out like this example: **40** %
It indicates **20** %
